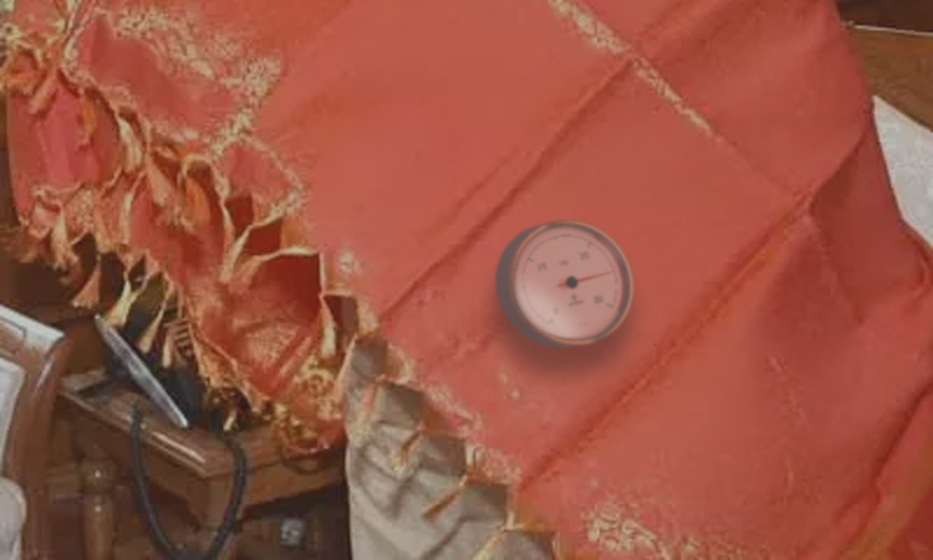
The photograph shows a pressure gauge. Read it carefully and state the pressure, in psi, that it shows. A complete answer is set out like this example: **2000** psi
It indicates **25** psi
